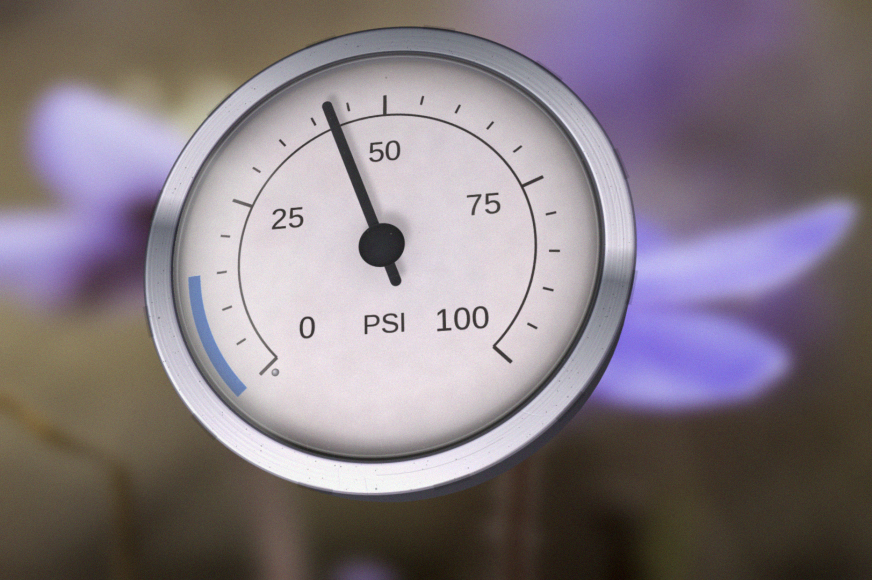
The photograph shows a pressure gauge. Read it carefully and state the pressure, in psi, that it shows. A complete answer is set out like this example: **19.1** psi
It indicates **42.5** psi
